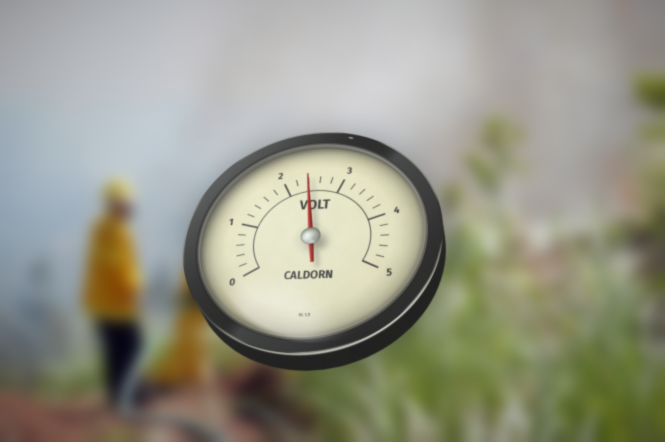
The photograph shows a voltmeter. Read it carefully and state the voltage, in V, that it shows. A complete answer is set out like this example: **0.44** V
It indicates **2.4** V
